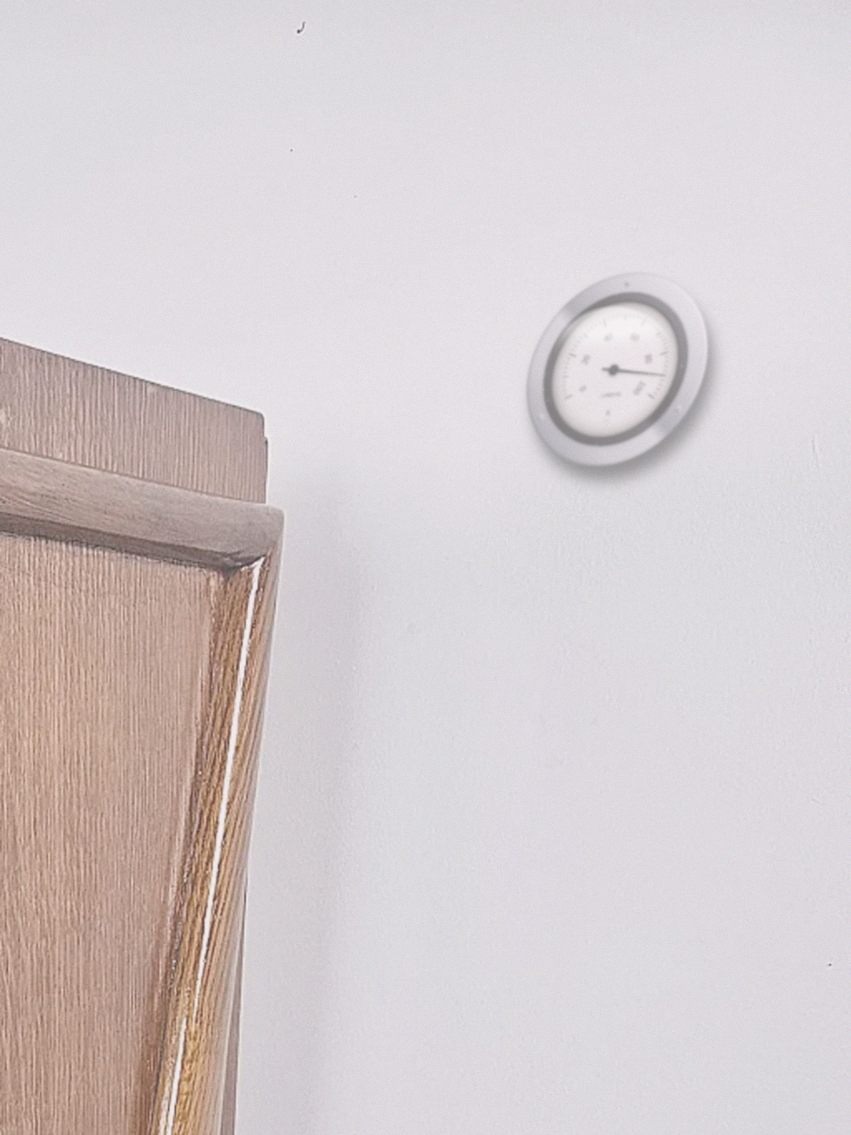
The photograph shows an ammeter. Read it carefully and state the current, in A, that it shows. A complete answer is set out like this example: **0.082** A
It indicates **90** A
